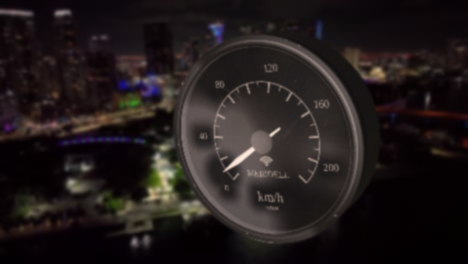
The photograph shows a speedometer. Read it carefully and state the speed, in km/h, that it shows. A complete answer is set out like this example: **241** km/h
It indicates **10** km/h
